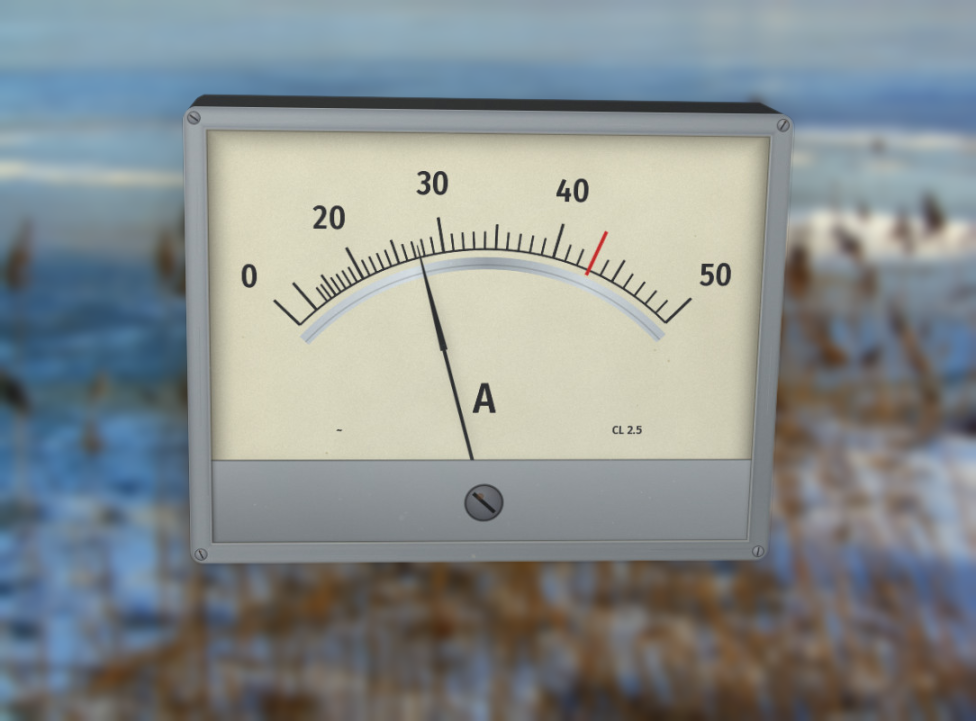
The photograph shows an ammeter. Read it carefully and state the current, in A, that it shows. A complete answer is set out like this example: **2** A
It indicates **27.5** A
